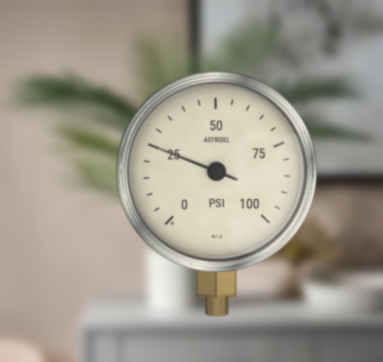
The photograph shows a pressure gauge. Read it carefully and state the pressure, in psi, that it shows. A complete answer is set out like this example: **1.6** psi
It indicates **25** psi
